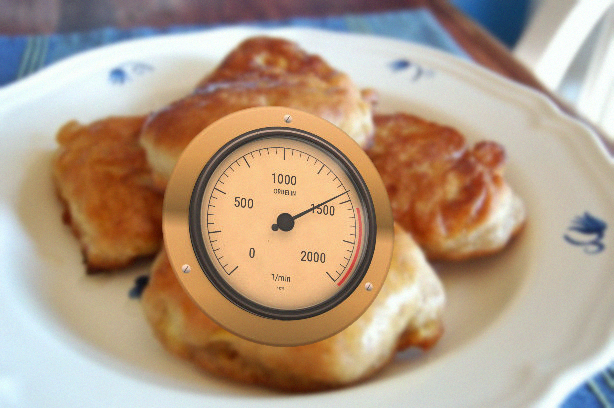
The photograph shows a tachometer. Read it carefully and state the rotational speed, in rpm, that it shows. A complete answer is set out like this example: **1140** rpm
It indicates **1450** rpm
